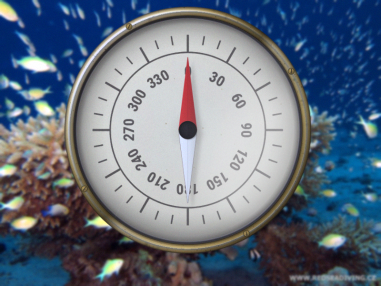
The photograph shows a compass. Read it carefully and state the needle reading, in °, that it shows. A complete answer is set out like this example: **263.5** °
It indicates **0** °
